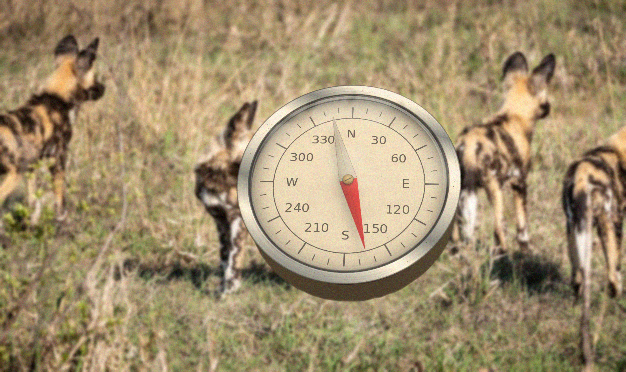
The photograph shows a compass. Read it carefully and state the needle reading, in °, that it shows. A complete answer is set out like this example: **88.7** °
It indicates **165** °
